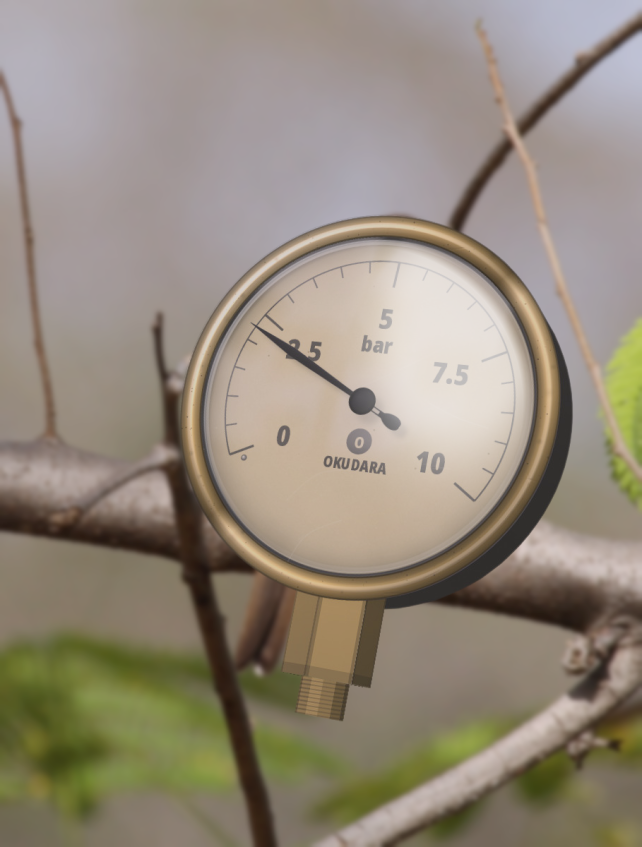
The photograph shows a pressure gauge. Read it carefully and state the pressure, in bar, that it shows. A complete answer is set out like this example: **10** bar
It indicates **2.25** bar
